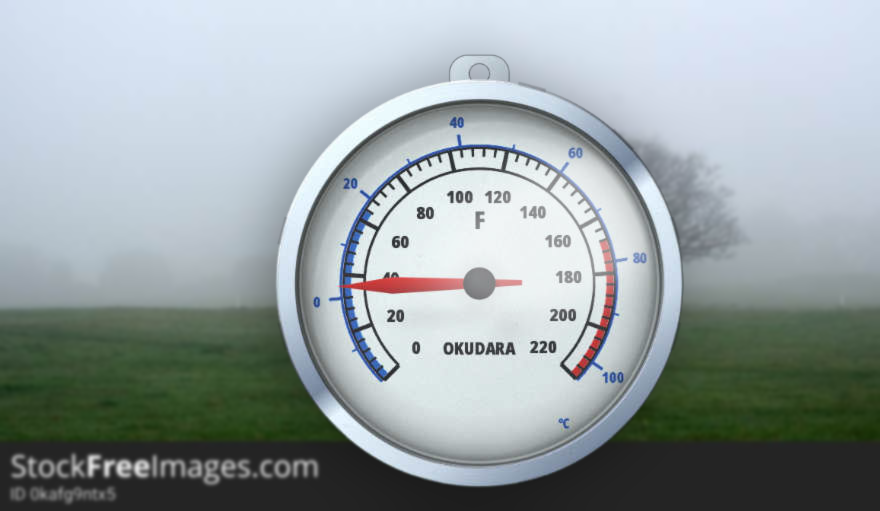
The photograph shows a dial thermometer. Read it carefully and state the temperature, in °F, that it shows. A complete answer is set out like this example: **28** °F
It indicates **36** °F
